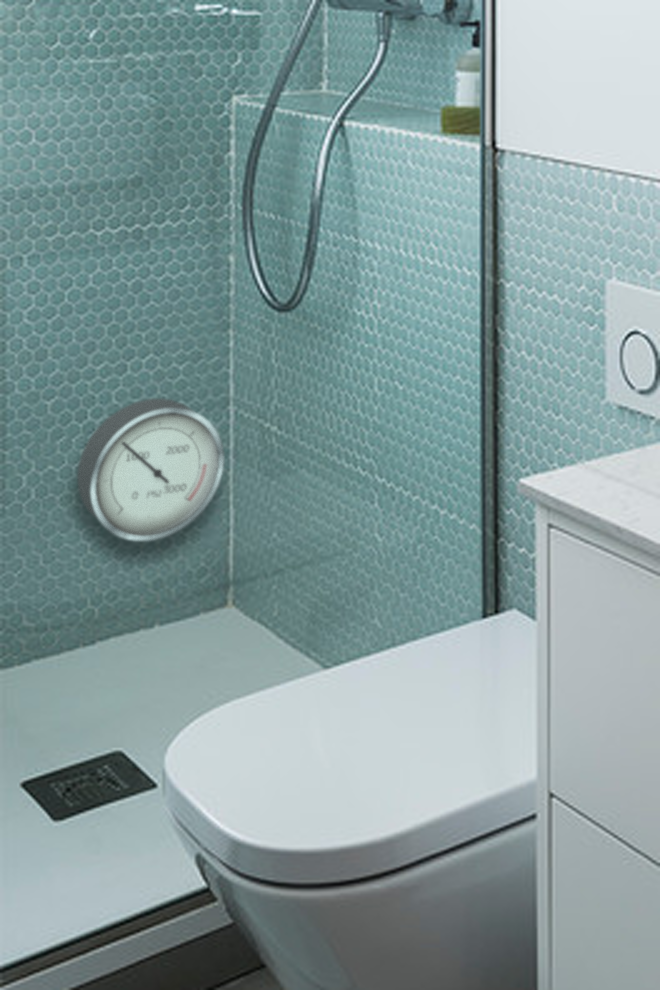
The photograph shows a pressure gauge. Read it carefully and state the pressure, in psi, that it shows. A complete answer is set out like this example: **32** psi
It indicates **1000** psi
